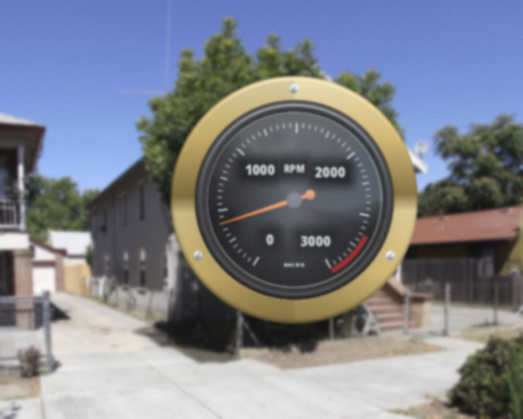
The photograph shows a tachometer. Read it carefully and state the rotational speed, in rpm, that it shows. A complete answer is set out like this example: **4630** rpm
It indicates **400** rpm
